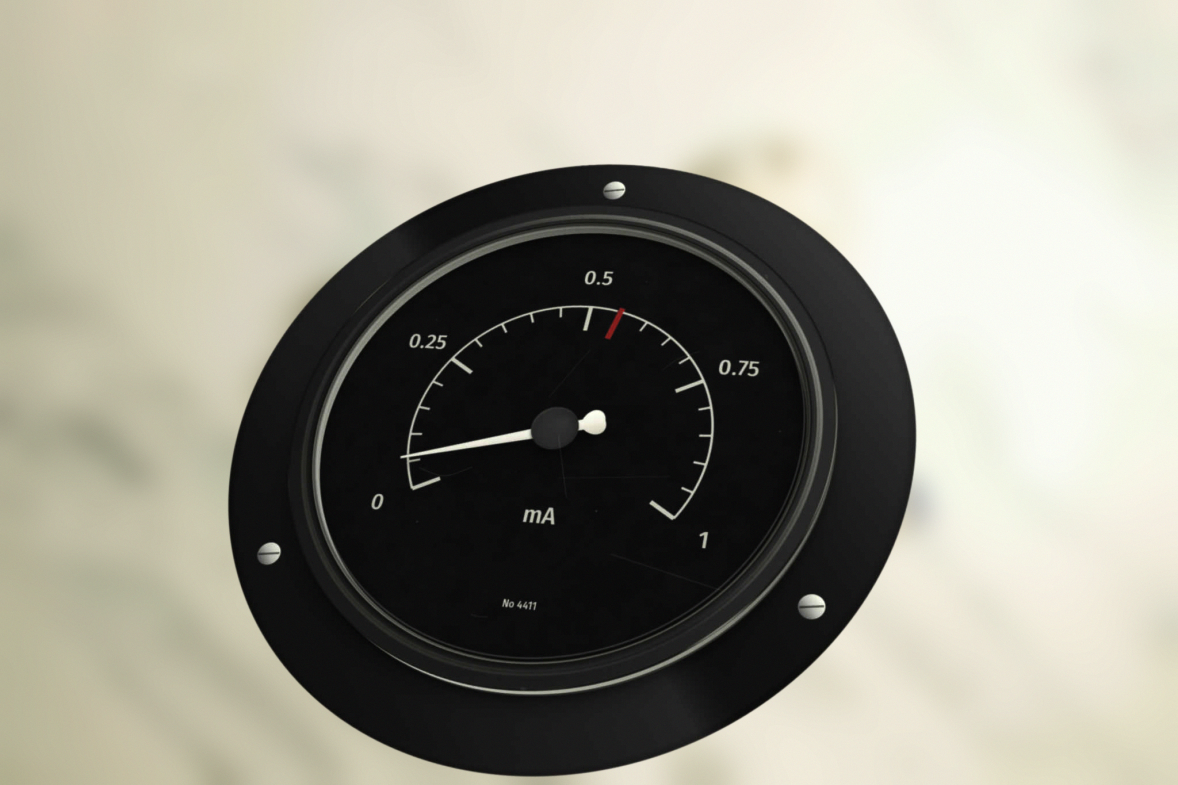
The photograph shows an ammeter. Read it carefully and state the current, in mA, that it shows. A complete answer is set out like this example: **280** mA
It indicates **0.05** mA
